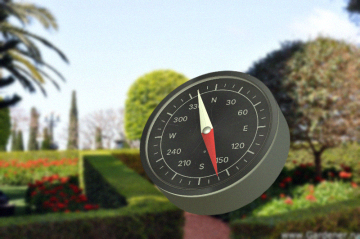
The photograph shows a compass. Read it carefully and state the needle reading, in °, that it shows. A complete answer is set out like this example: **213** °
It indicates **160** °
